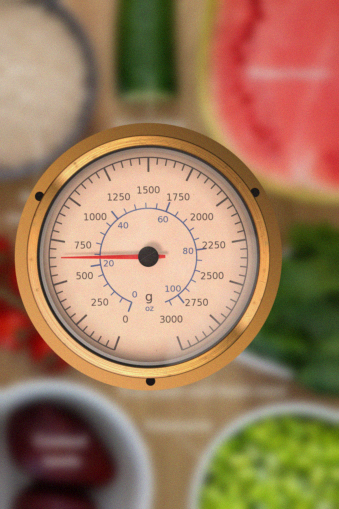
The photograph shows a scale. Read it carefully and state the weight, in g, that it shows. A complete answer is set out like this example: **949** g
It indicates **650** g
